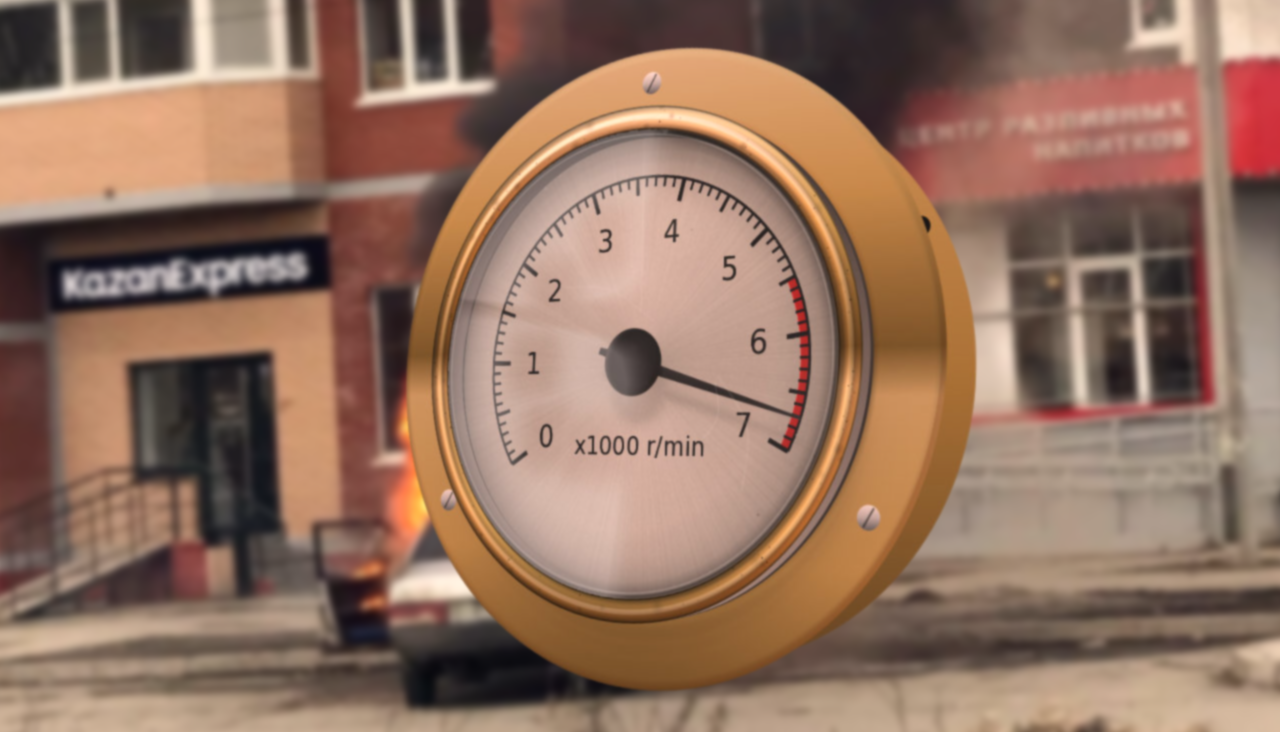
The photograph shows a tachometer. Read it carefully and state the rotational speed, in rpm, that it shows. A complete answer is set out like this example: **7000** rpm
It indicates **6700** rpm
